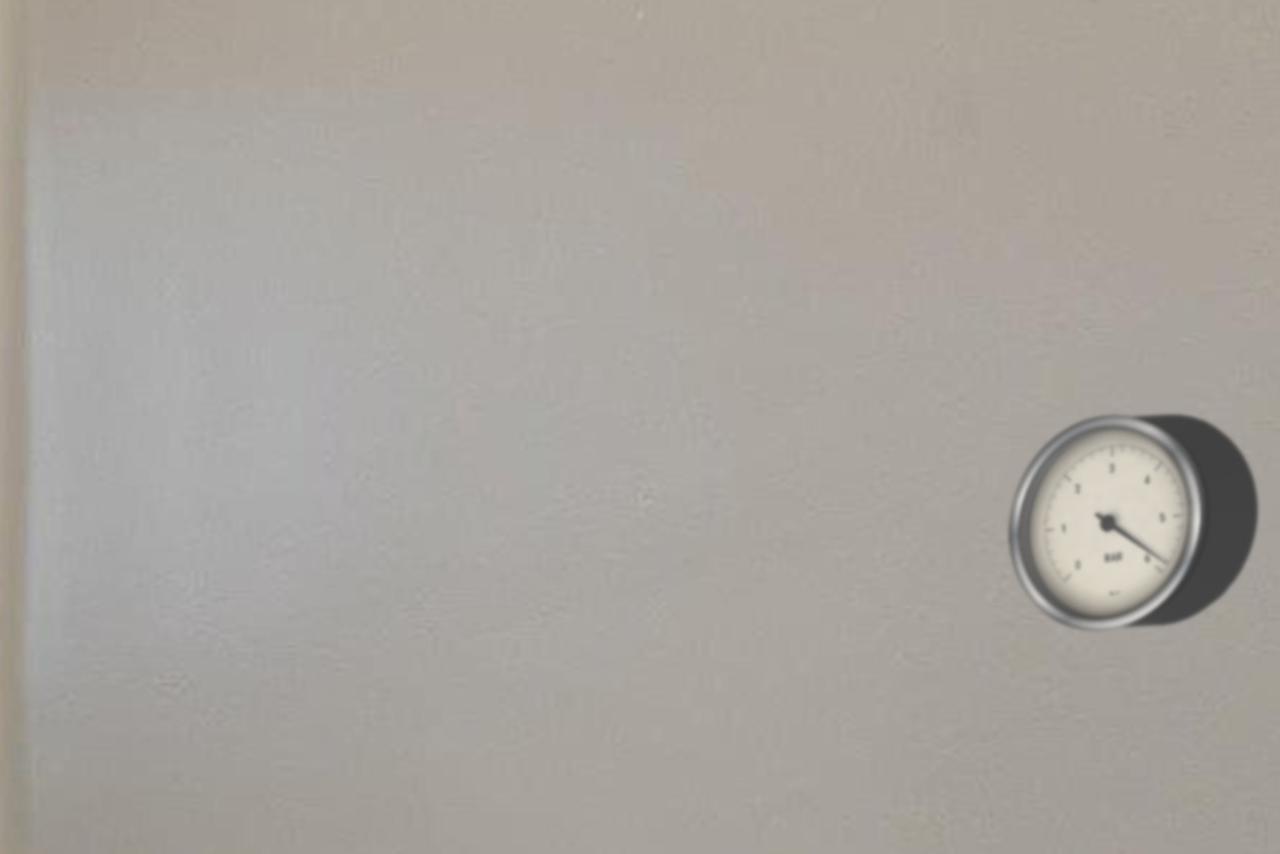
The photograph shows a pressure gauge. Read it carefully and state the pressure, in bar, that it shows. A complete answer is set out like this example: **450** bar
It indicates **5.8** bar
